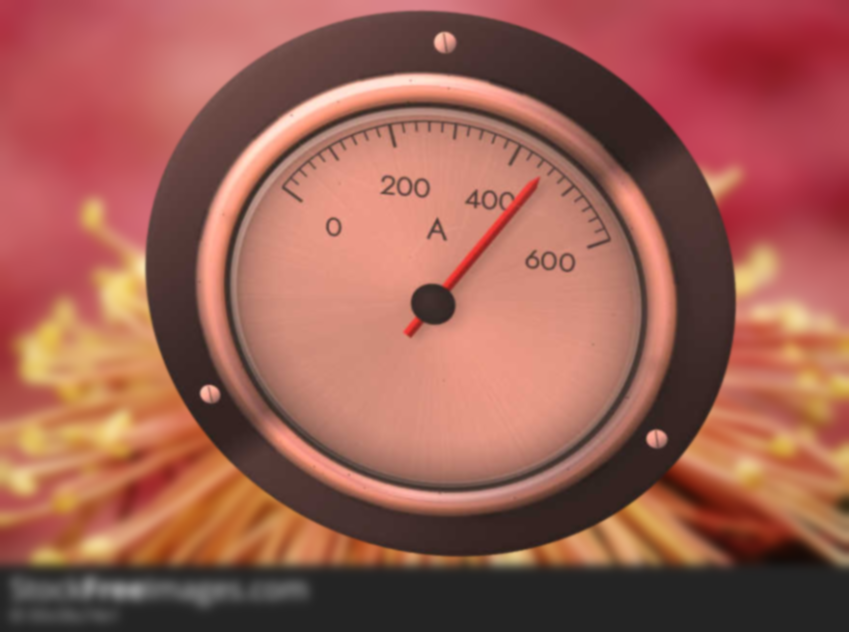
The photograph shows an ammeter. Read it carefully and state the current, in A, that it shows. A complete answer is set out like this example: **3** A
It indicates **450** A
